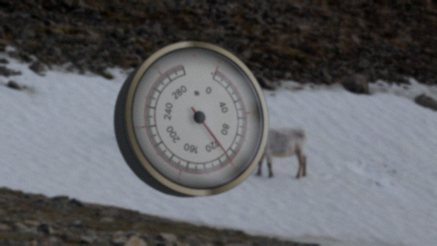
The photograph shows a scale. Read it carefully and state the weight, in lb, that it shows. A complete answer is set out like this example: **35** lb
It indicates **110** lb
